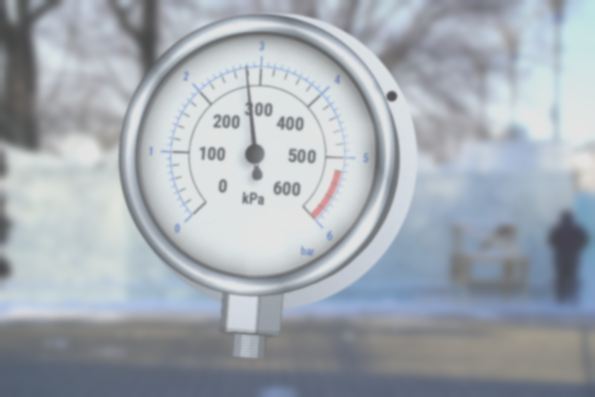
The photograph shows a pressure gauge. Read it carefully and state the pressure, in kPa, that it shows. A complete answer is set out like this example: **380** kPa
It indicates **280** kPa
